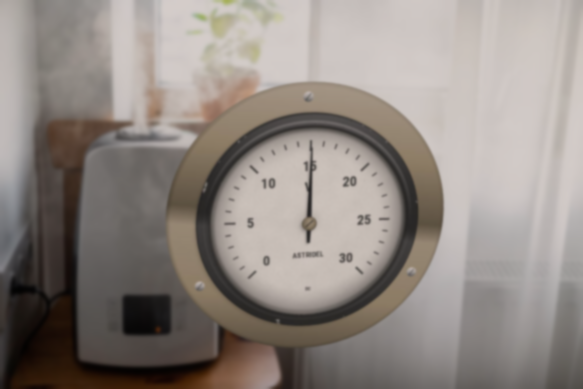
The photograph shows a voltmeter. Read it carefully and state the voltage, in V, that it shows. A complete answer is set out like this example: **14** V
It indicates **15** V
